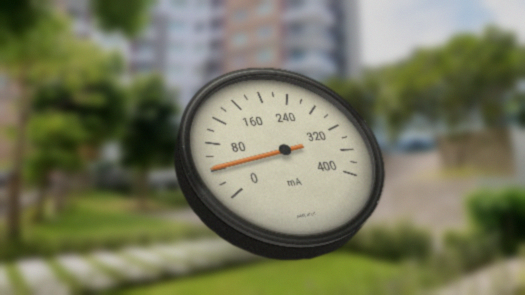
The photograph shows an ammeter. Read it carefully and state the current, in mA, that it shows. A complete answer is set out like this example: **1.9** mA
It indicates **40** mA
